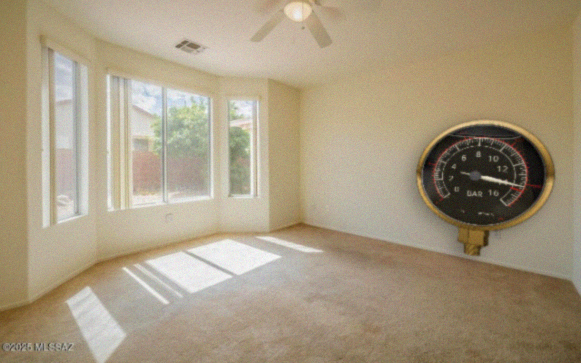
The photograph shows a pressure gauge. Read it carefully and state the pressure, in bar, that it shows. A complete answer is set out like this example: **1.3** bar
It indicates **14** bar
